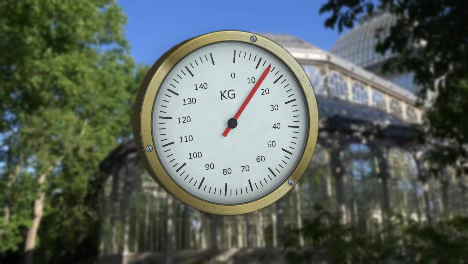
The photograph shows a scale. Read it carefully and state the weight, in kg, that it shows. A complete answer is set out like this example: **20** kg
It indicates **14** kg
